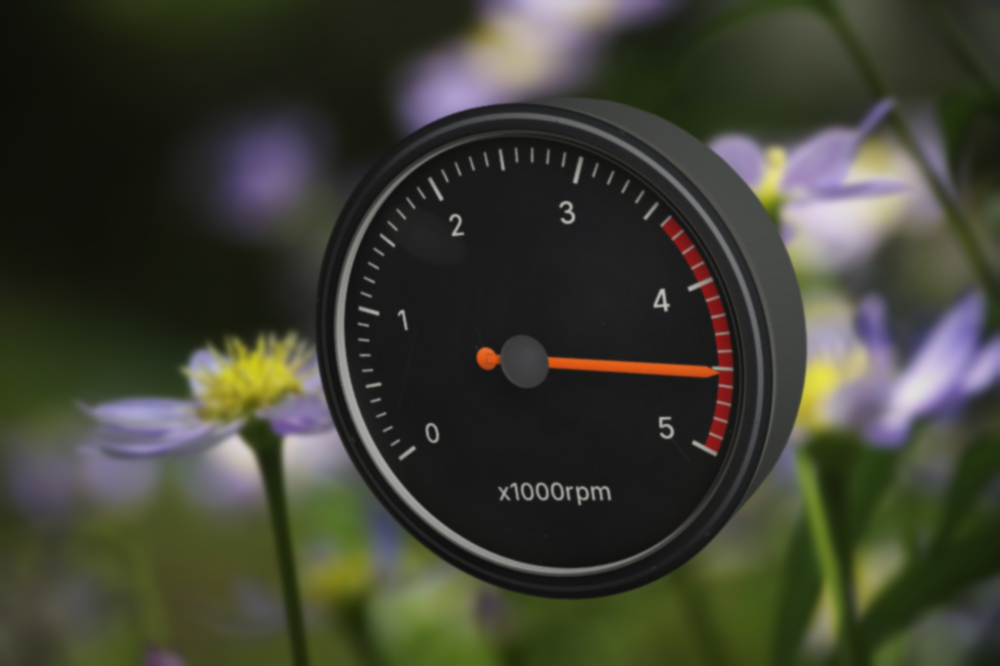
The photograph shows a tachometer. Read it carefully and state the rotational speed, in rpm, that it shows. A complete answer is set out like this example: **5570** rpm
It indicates **4500** rpm
